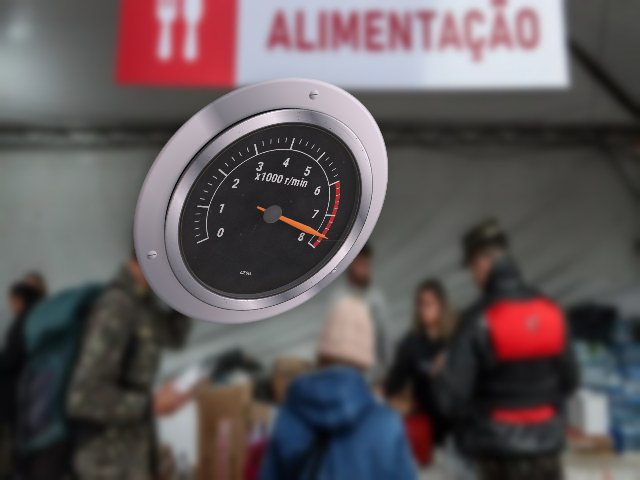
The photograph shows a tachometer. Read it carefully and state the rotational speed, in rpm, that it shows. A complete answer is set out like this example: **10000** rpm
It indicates **7600** rpm
